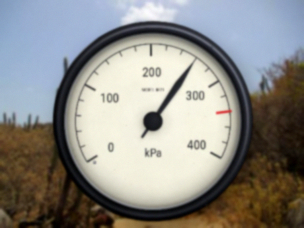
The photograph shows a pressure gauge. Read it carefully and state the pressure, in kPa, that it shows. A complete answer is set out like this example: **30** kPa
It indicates **260** kPa
